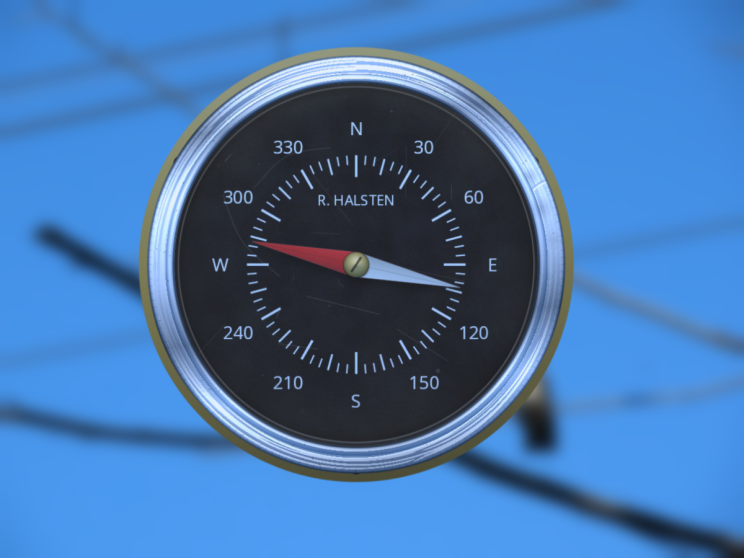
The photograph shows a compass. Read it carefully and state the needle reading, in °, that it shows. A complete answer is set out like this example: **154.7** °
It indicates **282.5** °
